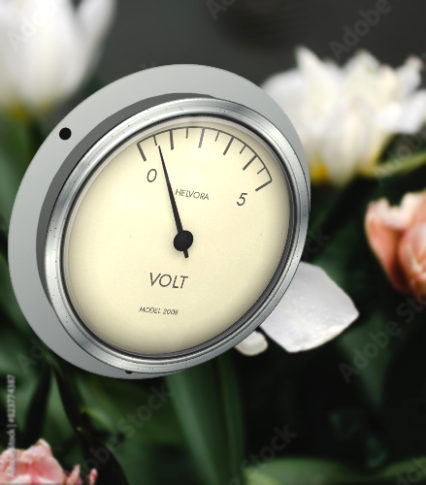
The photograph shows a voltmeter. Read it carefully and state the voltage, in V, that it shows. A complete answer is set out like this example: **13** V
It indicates **0.5** V
